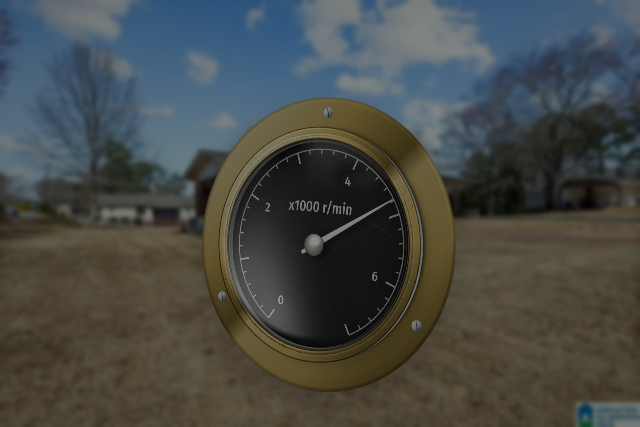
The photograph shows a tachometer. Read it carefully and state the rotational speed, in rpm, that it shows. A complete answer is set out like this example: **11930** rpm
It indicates **4800** rpm
